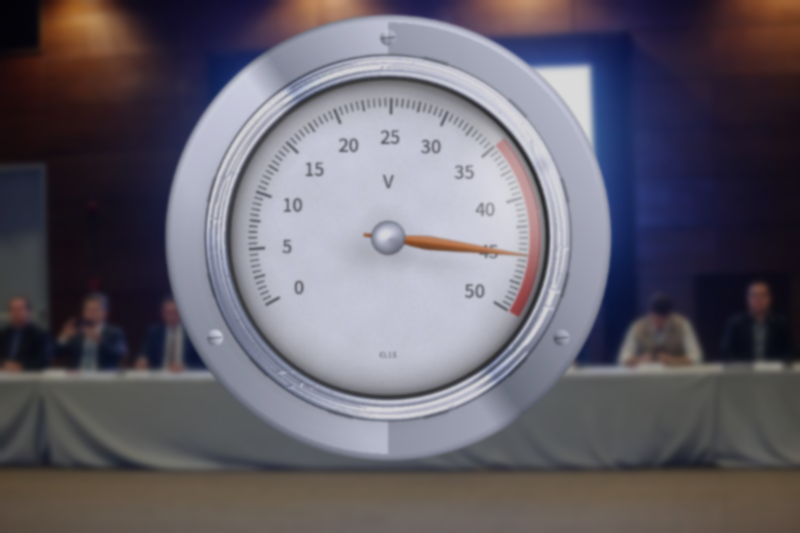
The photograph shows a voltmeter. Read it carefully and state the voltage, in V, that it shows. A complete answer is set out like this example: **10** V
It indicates **45** V
